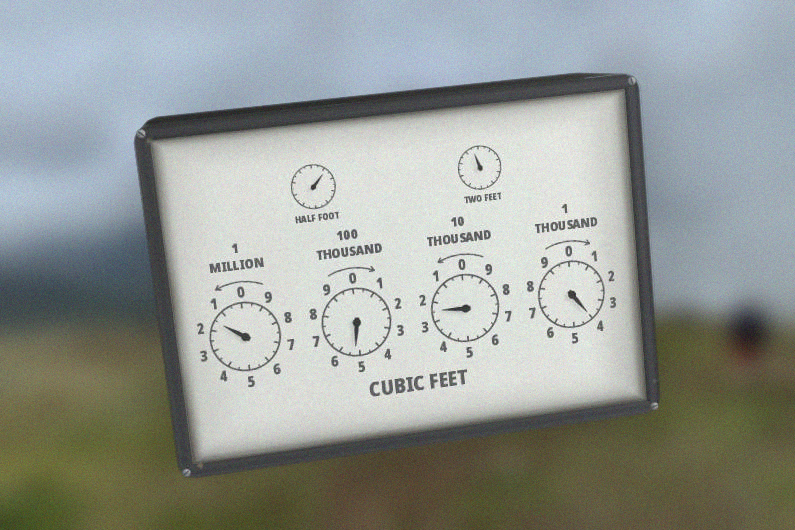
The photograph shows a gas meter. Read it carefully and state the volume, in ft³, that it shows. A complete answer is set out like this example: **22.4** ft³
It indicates **152400** ft³
